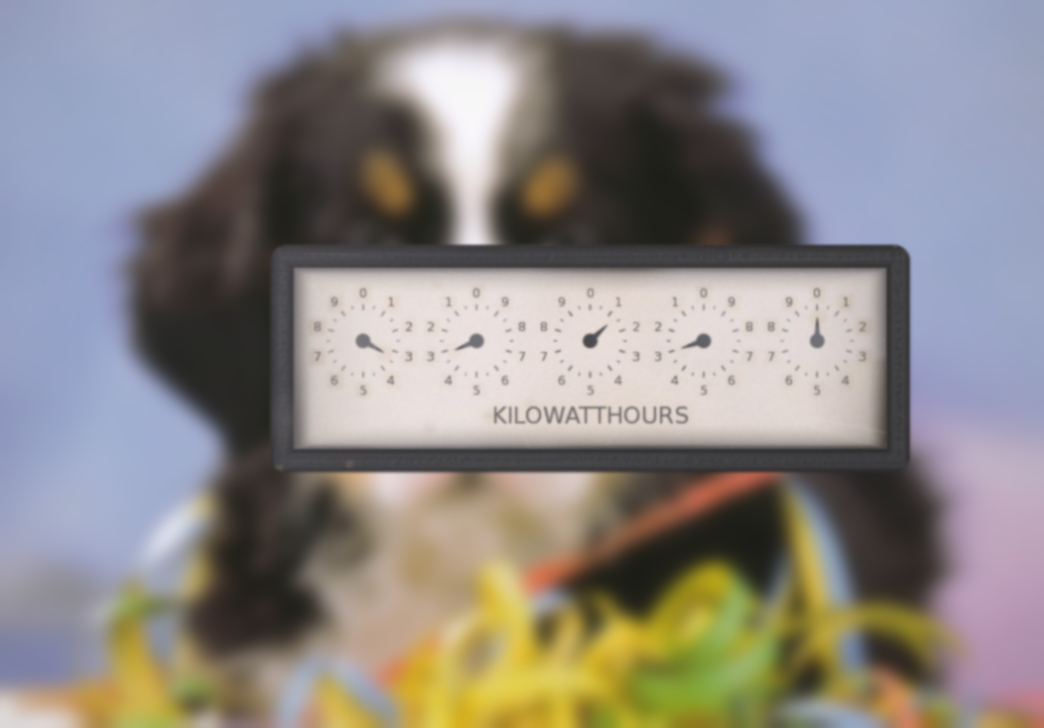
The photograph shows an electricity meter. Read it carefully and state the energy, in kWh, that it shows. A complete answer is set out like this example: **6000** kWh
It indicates **33130** kWh
